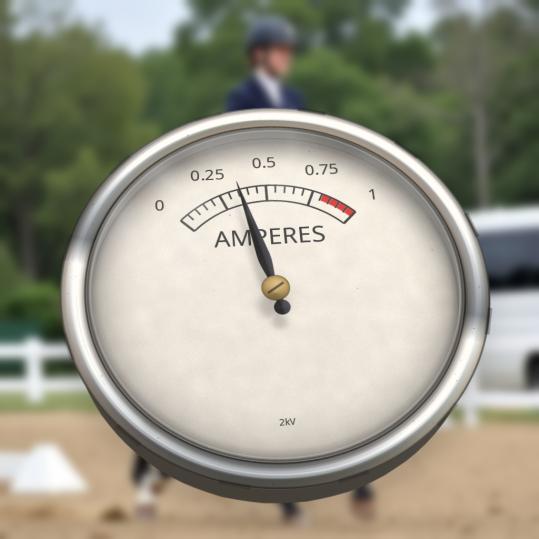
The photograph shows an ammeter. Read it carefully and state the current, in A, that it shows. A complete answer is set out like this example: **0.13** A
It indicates **0.35** A
